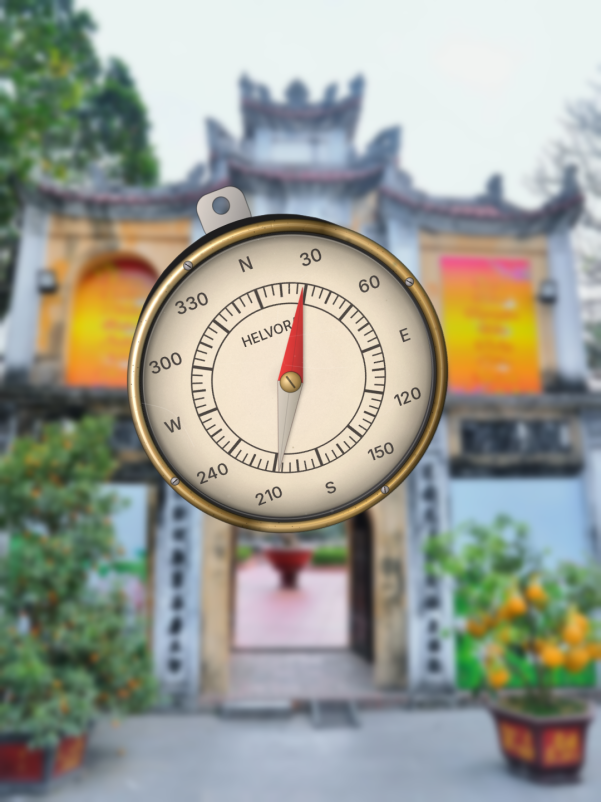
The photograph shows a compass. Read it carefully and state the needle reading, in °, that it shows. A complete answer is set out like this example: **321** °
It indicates **27.5** °
